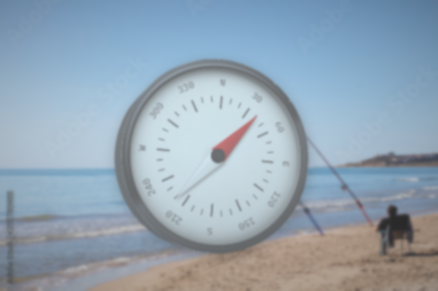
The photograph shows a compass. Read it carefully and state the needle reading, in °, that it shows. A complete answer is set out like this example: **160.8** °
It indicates **40** °
